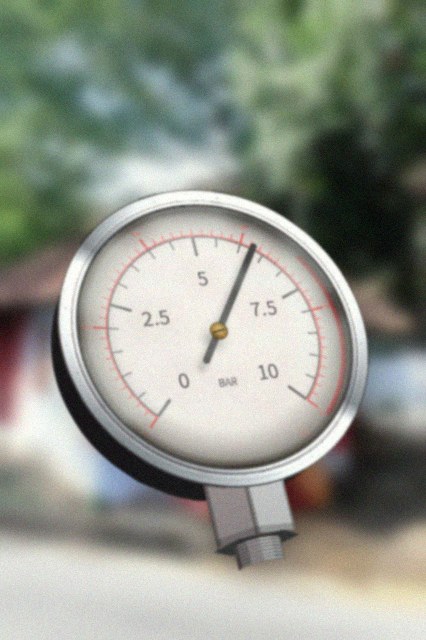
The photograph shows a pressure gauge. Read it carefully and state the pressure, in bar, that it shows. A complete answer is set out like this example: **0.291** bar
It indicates **6.25** bar
